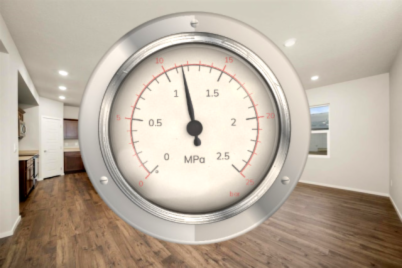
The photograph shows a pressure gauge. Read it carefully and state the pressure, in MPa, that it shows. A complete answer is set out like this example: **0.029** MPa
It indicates **1.15** MPa
